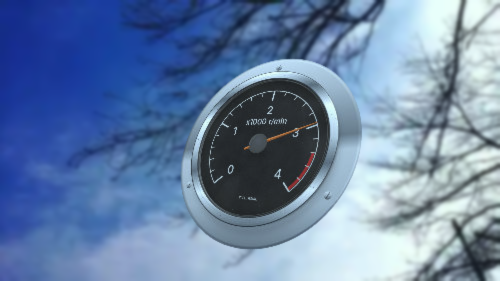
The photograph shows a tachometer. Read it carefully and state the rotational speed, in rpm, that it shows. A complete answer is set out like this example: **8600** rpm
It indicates **3000** rpm
